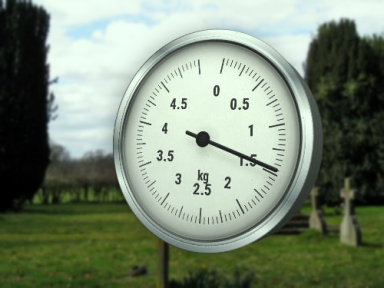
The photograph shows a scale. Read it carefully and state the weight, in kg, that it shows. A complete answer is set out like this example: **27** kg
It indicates **1.45** kg
